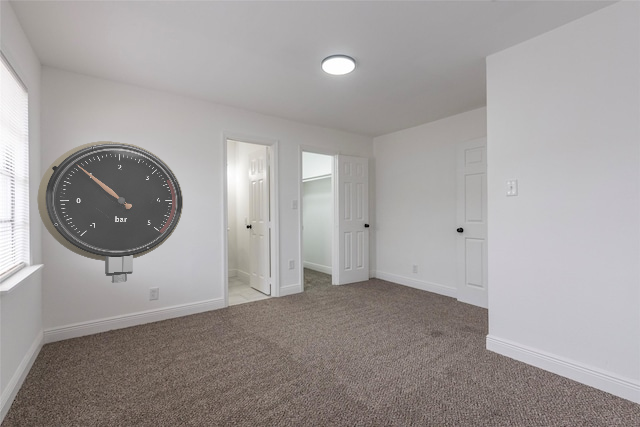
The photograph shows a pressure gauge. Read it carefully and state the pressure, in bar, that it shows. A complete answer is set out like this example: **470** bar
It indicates **1** bar
